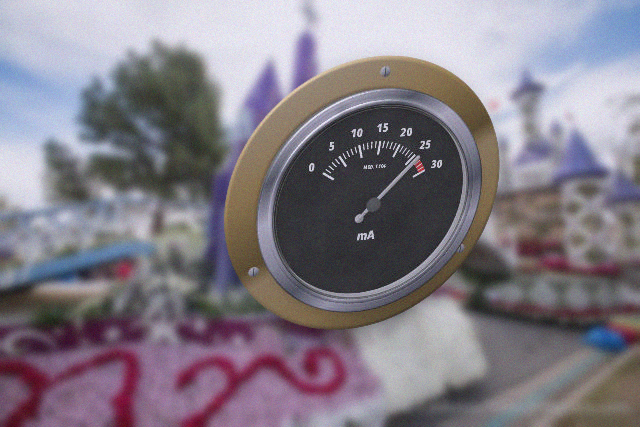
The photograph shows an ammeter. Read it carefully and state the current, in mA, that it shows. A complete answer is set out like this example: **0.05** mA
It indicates **25** mA
